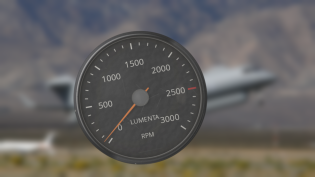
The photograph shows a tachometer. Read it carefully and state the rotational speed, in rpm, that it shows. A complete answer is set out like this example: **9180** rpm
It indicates **50** rpm
